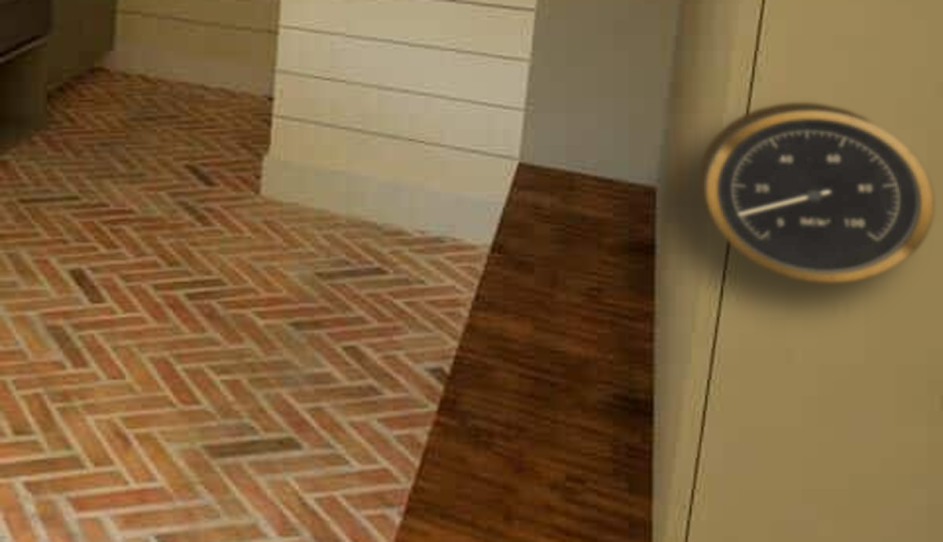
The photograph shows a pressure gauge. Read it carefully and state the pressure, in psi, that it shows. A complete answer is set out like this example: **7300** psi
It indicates **10** psi
